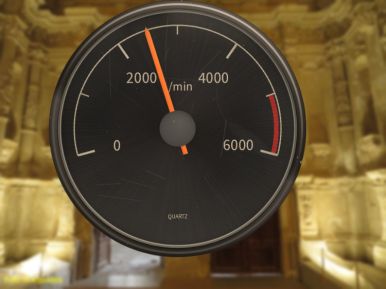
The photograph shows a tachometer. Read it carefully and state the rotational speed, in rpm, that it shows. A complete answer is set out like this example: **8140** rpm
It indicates **2500** rpm
